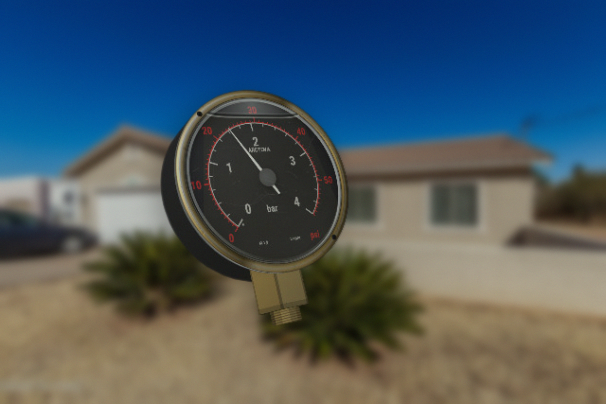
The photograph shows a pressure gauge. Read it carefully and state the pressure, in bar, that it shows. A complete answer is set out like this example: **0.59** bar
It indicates **1.6** bar
